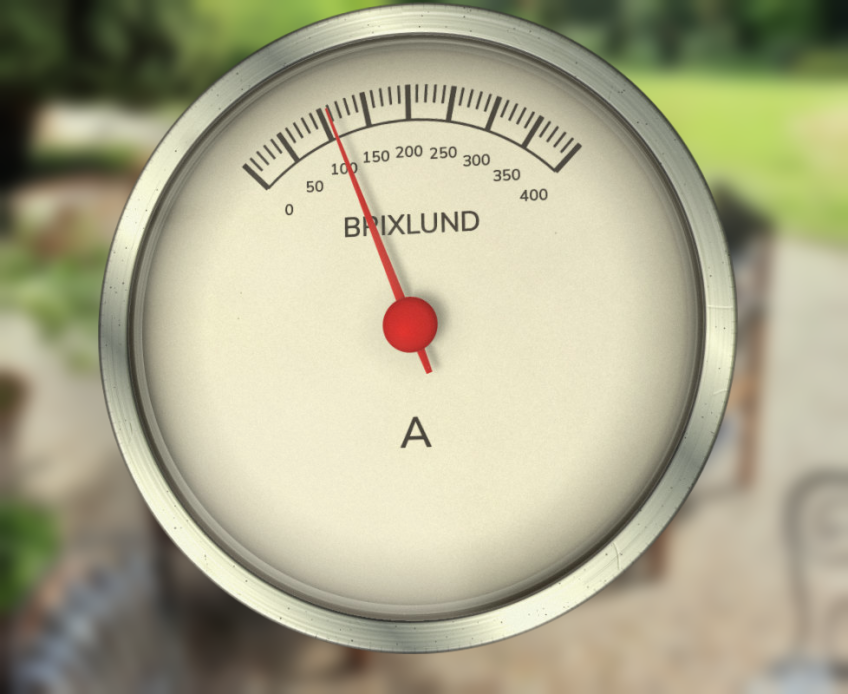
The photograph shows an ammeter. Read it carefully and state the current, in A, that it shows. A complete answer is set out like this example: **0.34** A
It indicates **110** A
